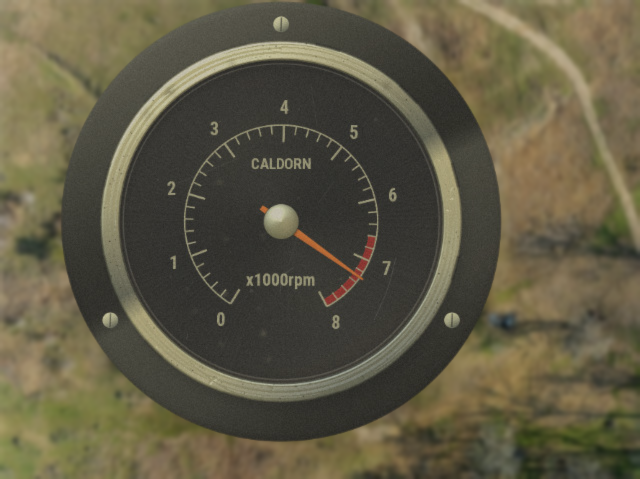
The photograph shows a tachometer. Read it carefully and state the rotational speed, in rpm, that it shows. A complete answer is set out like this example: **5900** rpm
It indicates **7300** rpm
